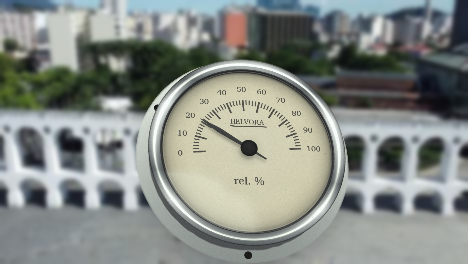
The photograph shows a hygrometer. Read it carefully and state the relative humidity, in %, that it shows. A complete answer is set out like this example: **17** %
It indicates **20** %
